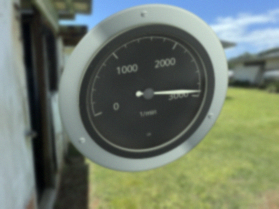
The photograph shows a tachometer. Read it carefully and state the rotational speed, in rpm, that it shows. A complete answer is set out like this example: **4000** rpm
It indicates **2900** rpm
